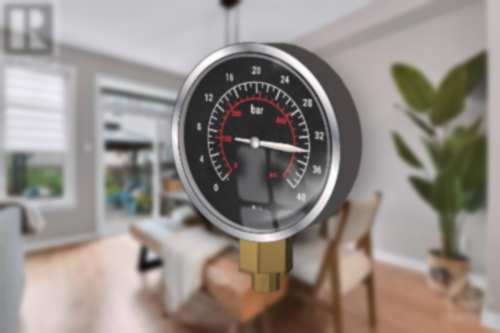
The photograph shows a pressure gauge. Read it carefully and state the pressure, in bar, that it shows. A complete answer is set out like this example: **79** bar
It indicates **34** bar
